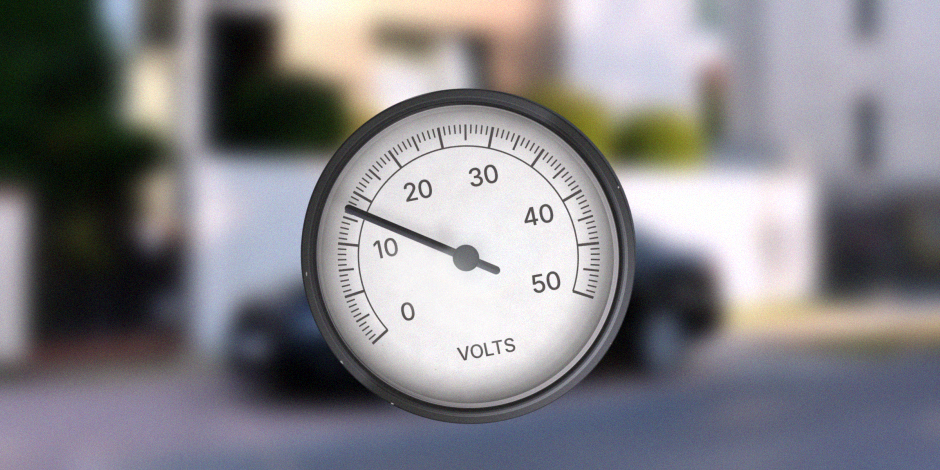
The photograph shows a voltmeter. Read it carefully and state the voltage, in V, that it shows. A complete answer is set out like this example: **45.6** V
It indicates **13.5** V
